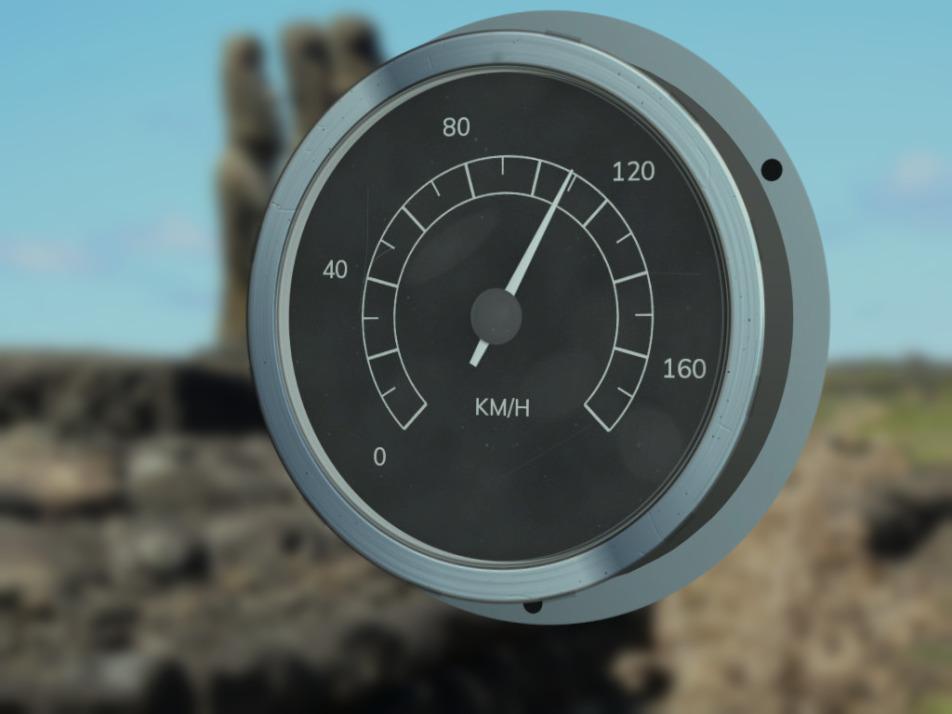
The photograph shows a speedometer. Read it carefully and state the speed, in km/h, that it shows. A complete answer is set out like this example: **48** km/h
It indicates **110** km/h
